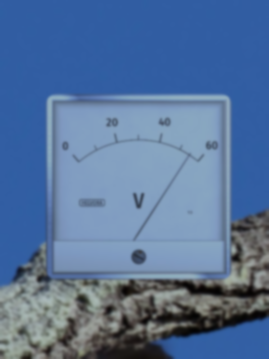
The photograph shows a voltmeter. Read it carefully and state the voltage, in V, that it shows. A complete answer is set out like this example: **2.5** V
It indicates **55** V
